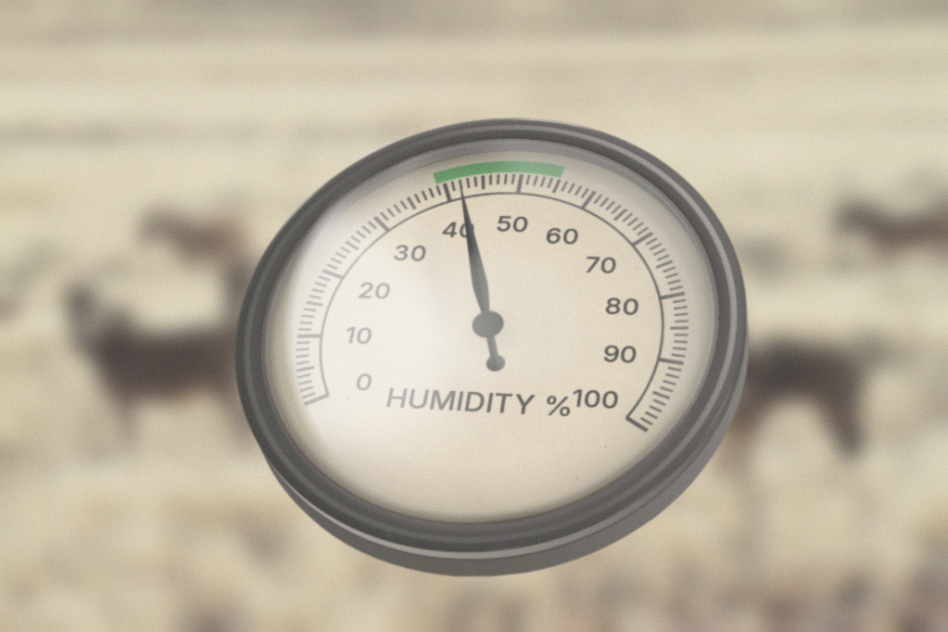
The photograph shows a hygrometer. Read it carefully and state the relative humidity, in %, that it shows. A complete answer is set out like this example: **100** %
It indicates **42** %
